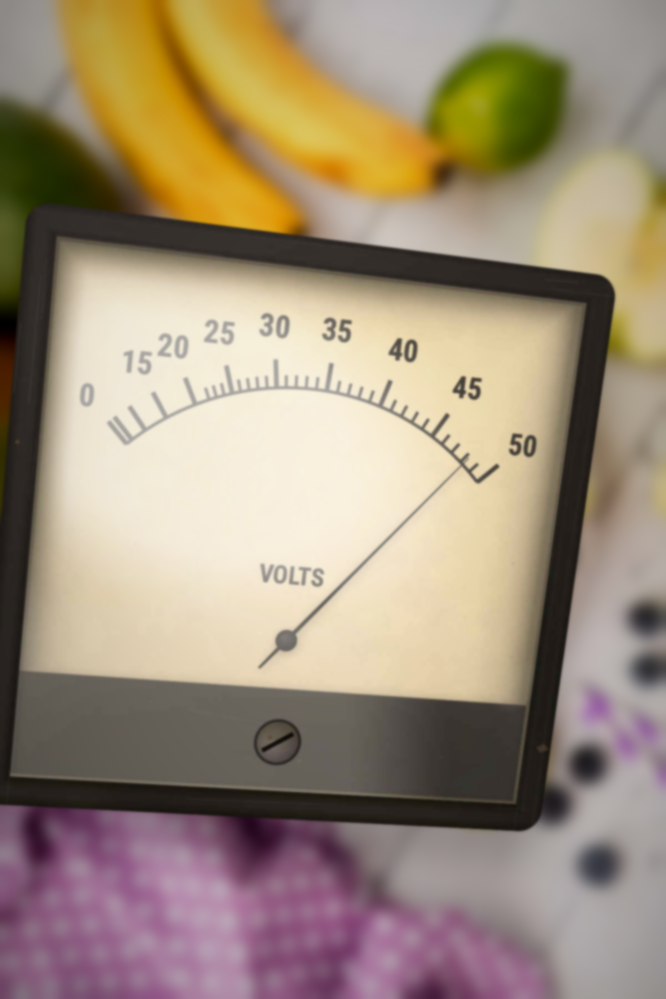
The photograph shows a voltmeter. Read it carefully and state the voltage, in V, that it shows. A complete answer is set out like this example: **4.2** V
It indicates **48** V
